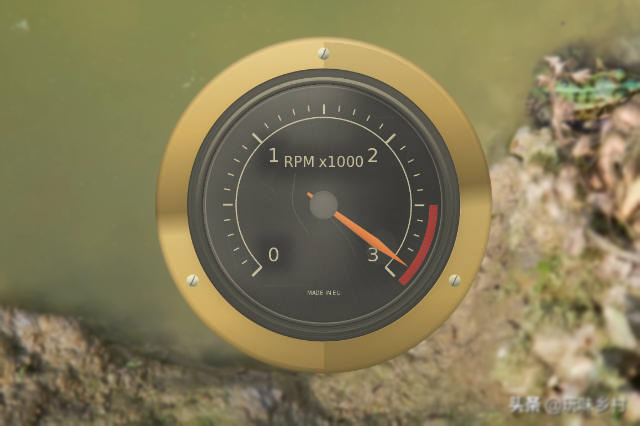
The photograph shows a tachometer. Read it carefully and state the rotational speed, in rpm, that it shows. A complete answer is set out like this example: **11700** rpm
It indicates **2900** rpm
